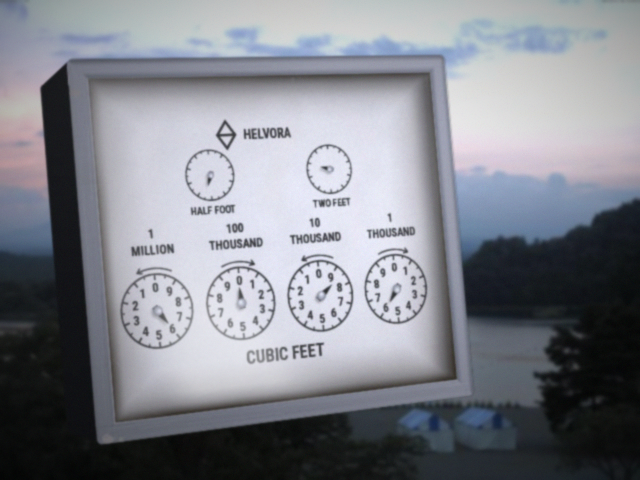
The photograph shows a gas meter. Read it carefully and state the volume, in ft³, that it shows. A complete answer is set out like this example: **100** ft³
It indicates **598600** ft³
